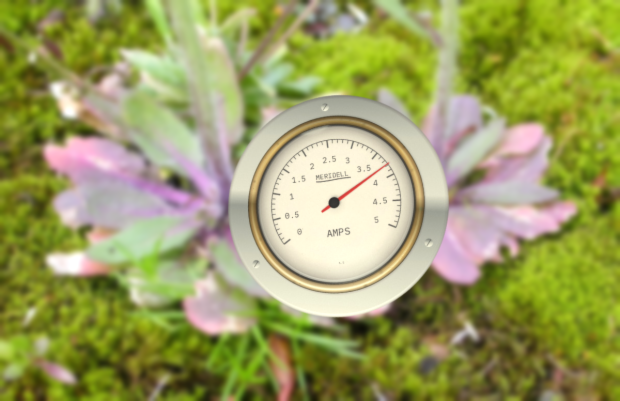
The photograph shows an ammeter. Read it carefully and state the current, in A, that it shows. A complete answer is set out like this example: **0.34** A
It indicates **3.8** A
